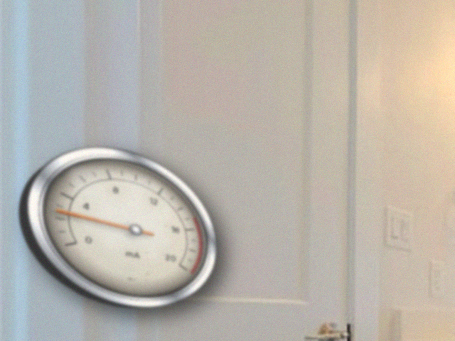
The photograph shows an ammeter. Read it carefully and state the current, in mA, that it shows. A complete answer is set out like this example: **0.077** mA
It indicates **2.5** mA
